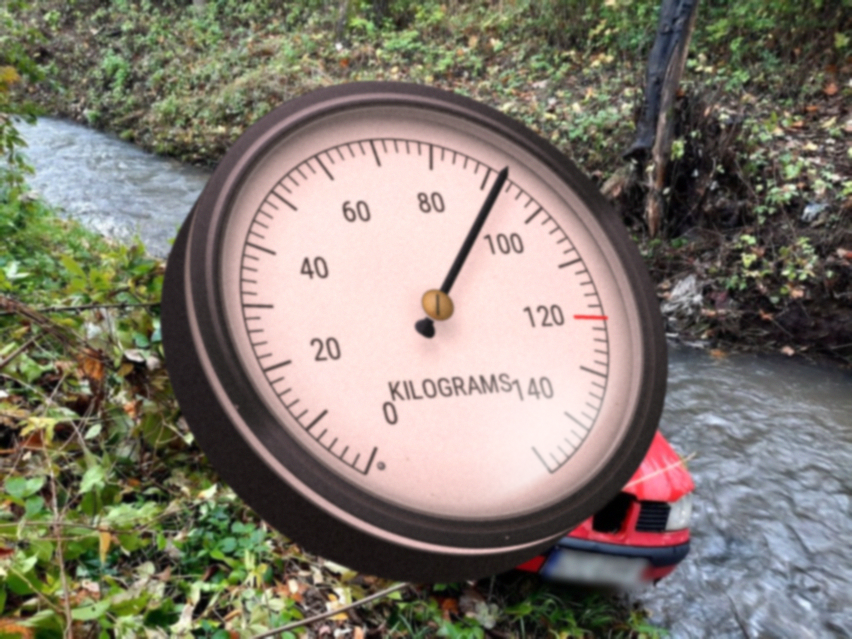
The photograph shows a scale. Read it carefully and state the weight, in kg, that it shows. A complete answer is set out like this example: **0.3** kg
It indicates **92** kg
